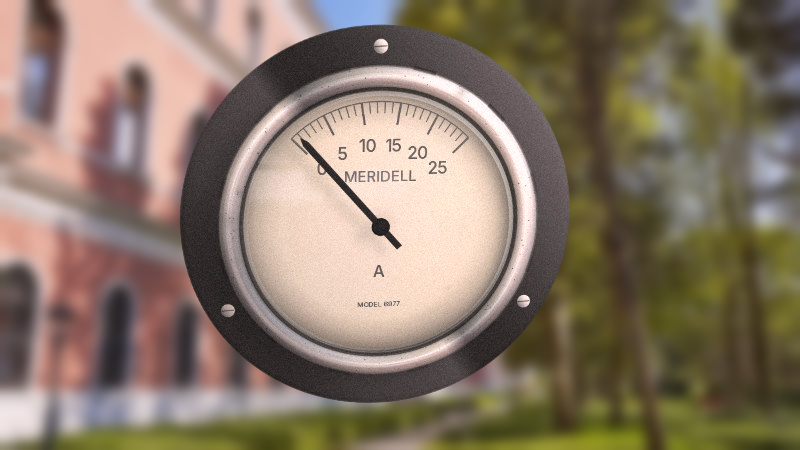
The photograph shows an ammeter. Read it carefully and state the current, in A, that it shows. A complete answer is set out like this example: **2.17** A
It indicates **1** A
